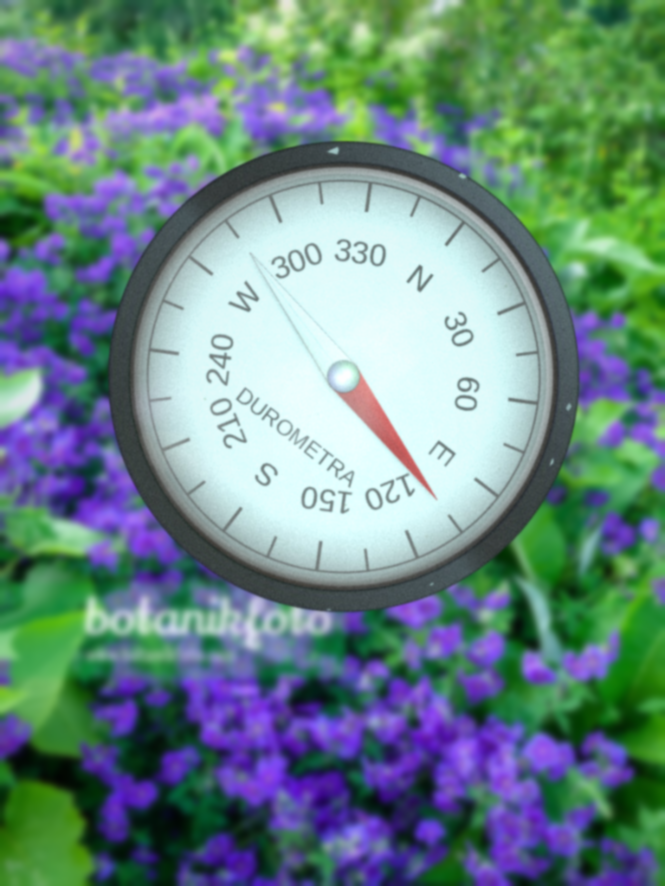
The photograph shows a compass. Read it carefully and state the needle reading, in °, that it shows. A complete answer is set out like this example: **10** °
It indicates **105** °
